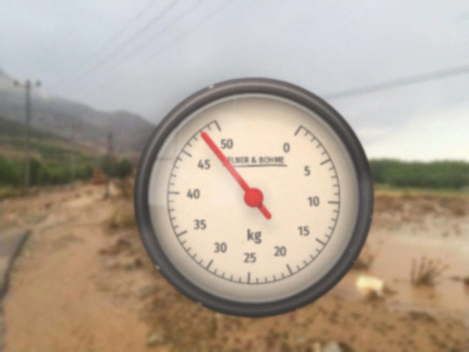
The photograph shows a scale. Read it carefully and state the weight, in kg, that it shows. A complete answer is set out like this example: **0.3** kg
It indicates **48** kg
